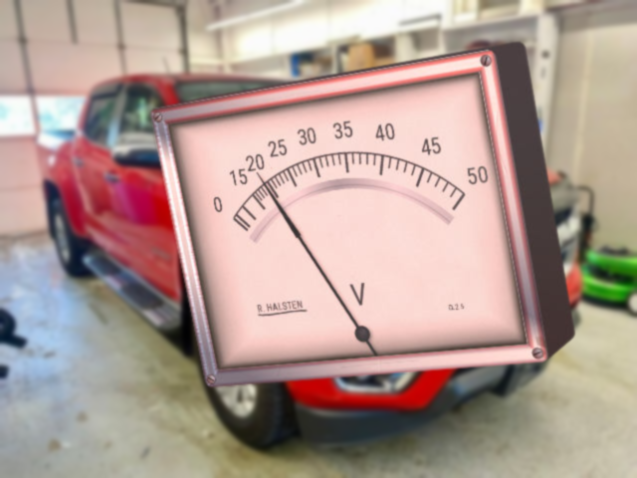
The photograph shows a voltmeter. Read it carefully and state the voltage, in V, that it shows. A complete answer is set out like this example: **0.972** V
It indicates **20** V
